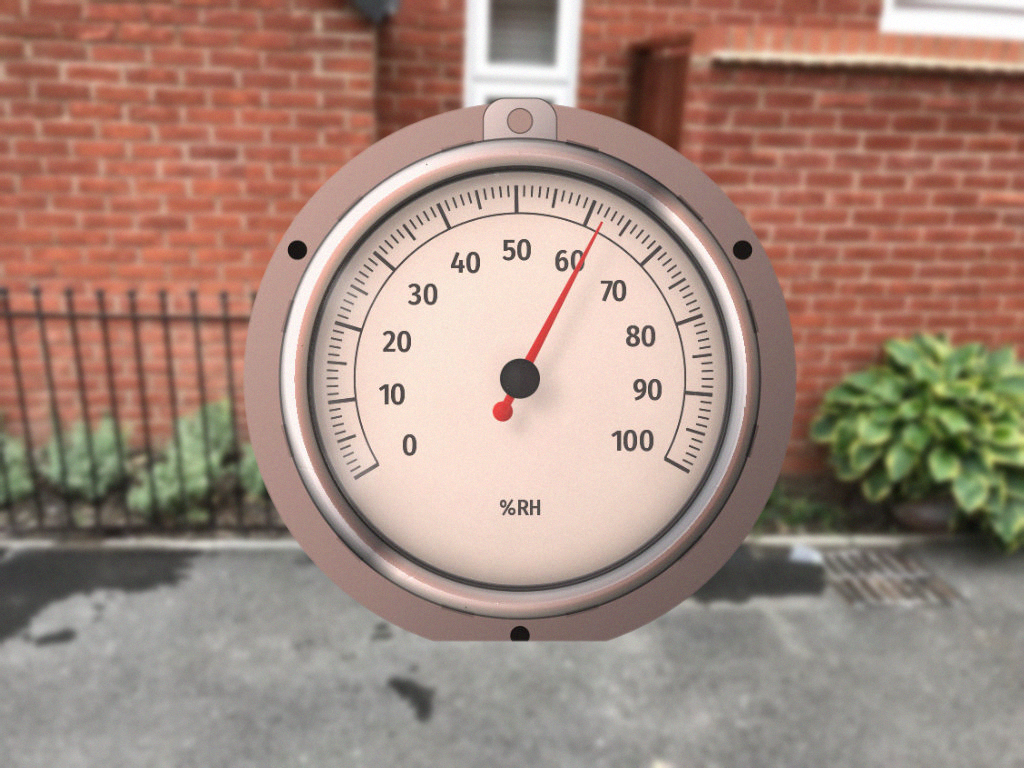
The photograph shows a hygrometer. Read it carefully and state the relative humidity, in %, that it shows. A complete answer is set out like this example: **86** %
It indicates **62** %
